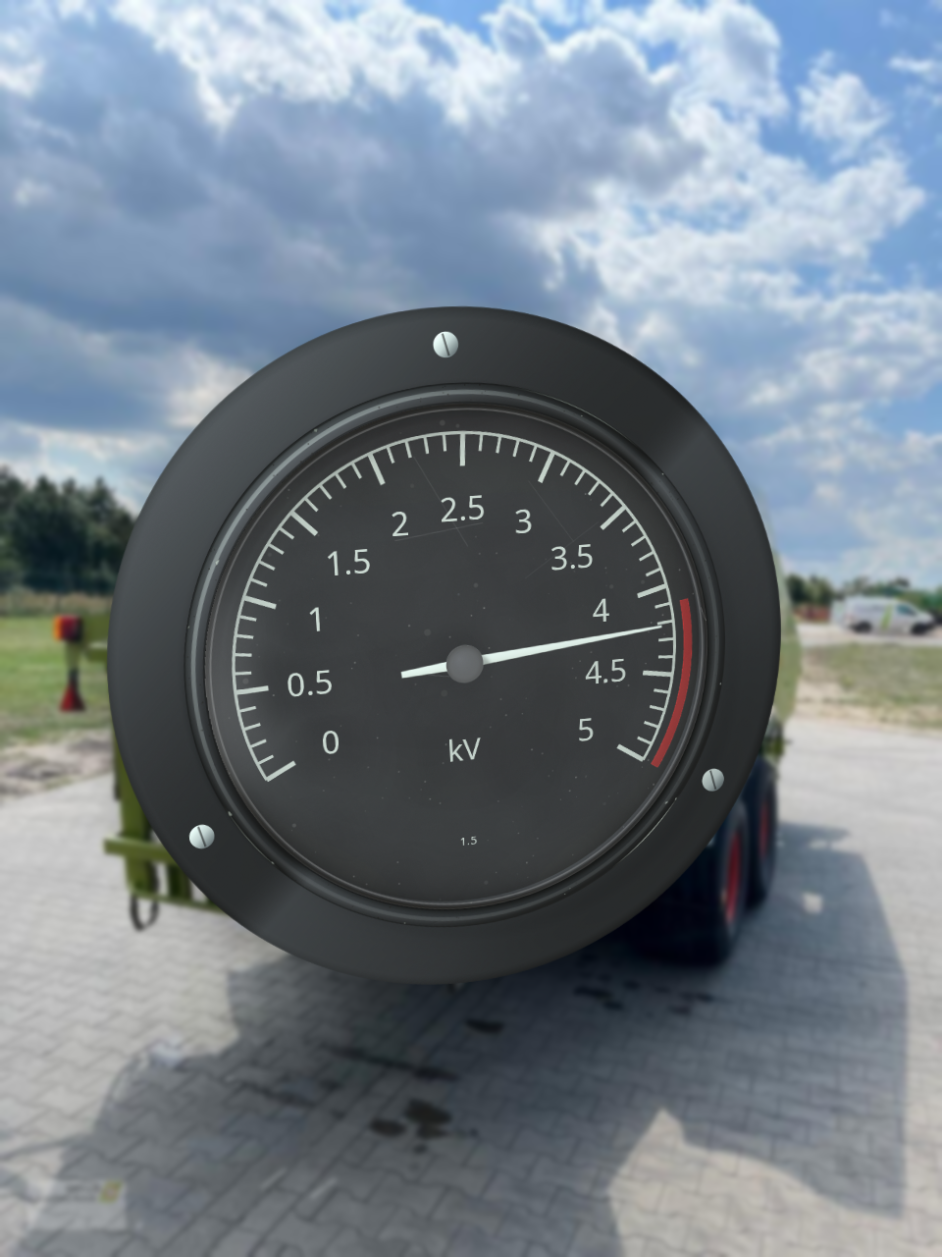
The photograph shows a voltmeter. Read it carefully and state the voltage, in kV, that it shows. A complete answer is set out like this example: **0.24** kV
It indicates **4.2** kV
